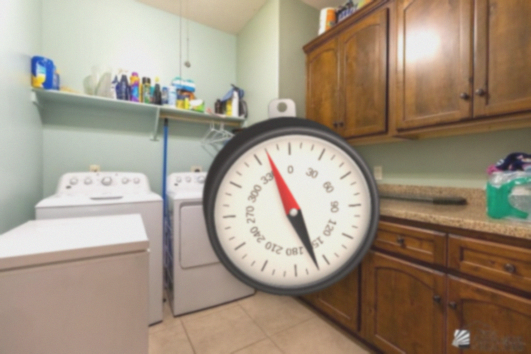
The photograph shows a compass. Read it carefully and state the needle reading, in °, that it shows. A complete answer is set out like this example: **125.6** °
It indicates **340** °
